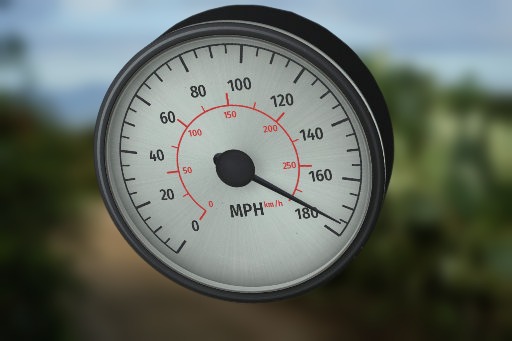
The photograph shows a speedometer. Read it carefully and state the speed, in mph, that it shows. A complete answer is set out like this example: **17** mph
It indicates **175** mph
